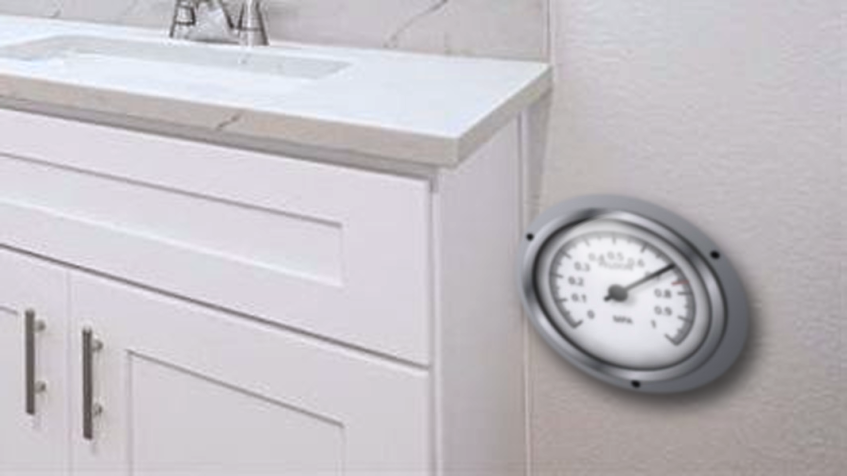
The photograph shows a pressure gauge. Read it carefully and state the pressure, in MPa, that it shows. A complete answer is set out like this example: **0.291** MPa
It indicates **0.7** MPa
